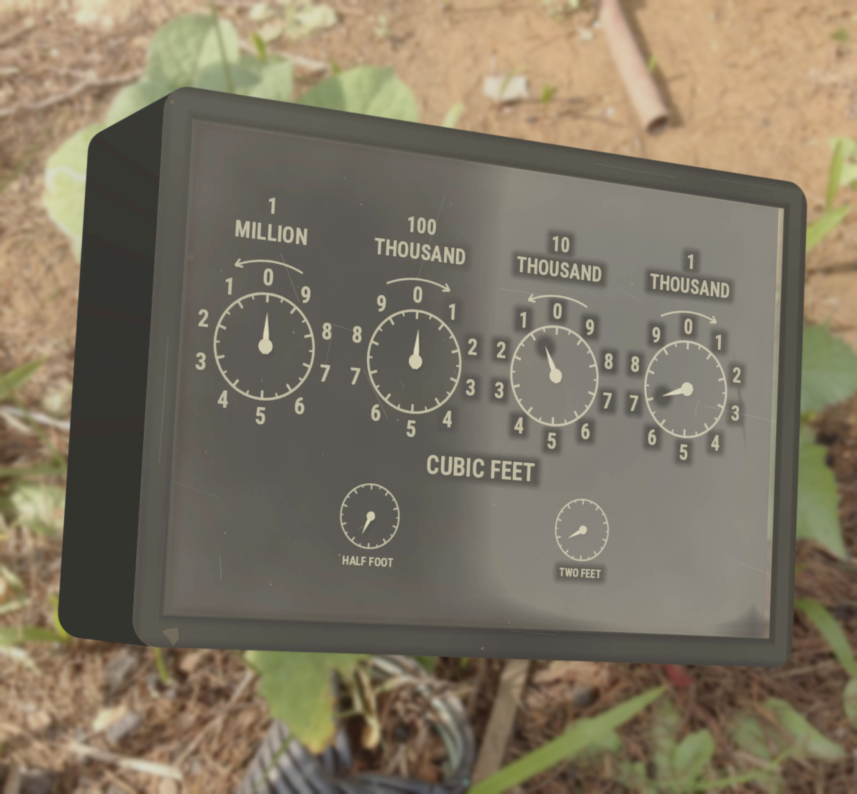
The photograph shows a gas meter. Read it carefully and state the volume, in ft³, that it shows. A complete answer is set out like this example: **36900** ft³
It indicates **700** ft³
